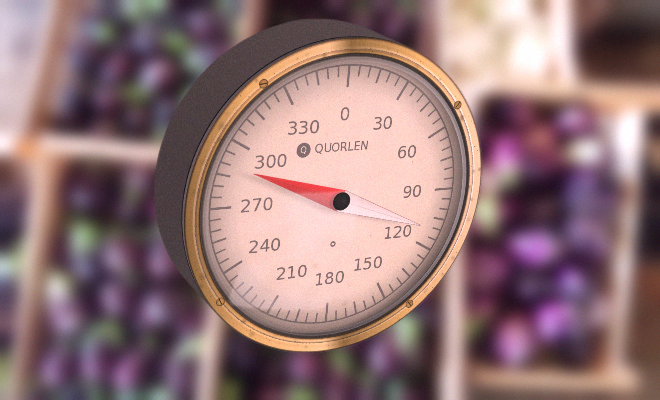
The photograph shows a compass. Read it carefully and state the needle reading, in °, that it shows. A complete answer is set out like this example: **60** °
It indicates **290** °
